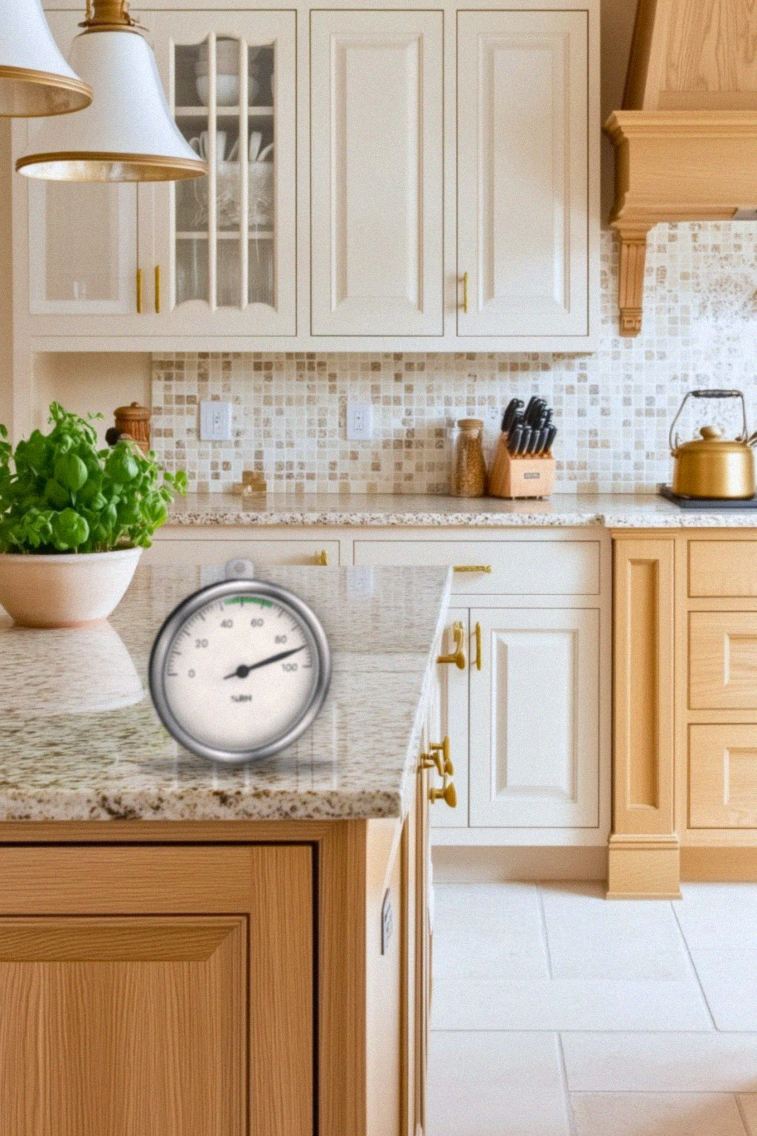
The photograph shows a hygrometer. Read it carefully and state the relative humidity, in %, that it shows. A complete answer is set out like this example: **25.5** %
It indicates **90** %
